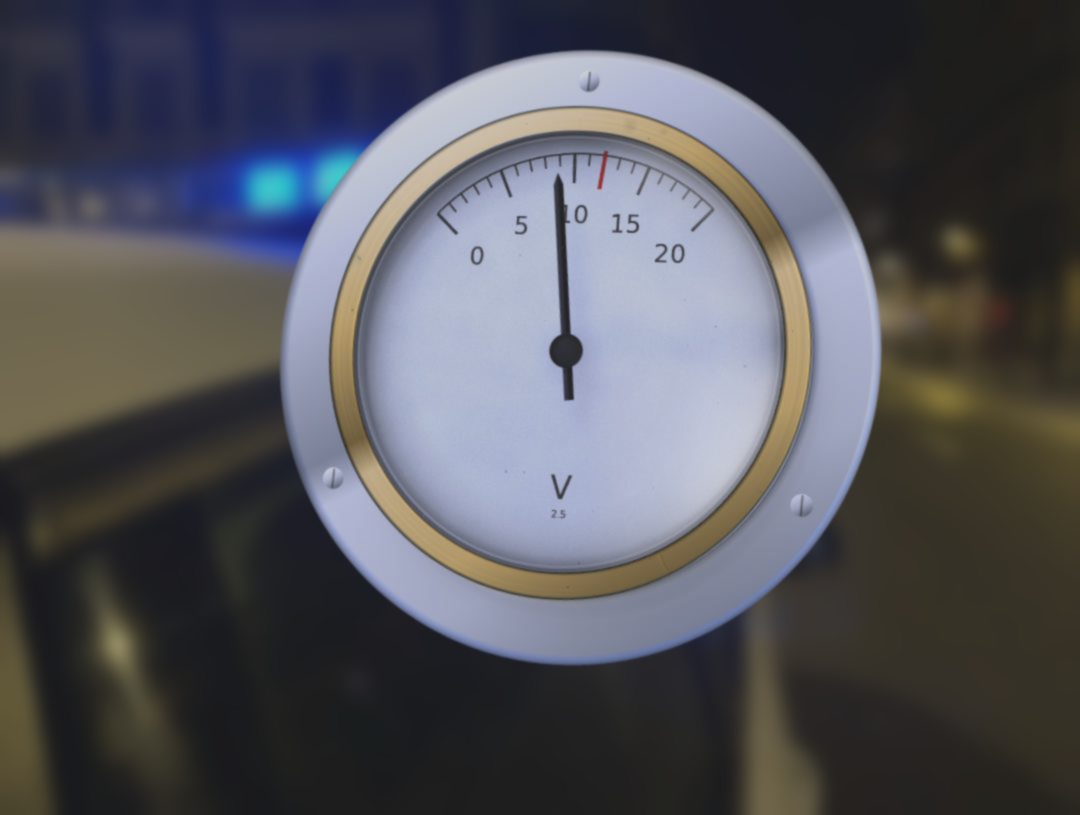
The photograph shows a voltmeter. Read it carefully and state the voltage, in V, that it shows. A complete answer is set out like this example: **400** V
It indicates **9** V
